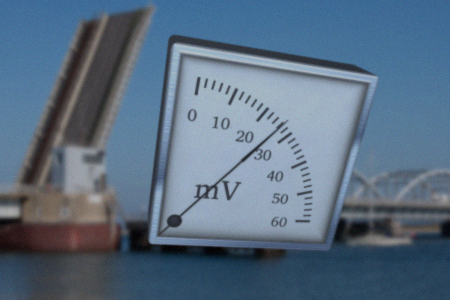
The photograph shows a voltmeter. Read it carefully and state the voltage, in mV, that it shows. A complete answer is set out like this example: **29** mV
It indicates **26** mV
